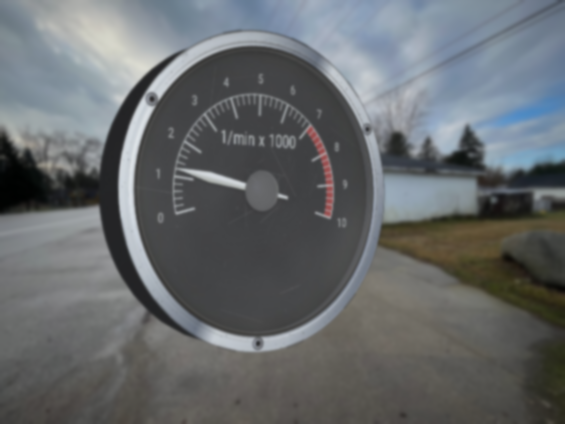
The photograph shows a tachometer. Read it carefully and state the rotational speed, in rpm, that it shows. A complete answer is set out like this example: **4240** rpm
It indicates **1200** rpm
